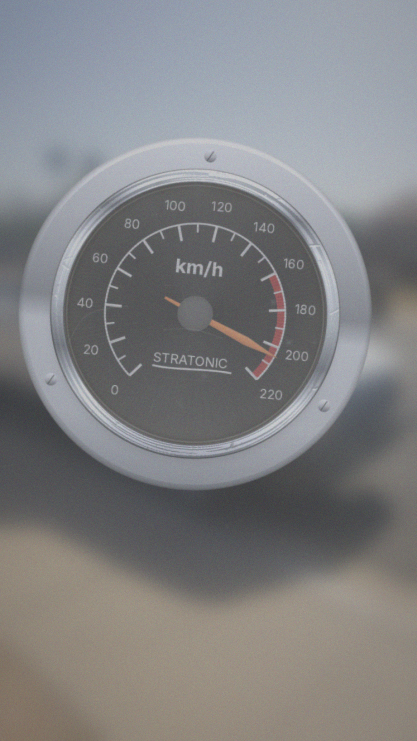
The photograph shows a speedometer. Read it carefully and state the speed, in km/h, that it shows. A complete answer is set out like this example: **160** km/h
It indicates **205** km/h
